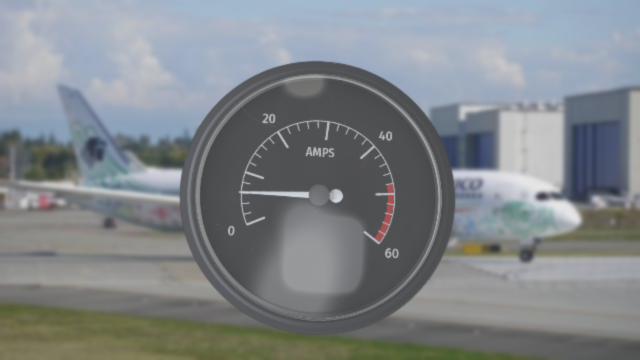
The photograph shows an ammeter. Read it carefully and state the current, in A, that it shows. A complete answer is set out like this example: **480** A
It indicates **6** A
